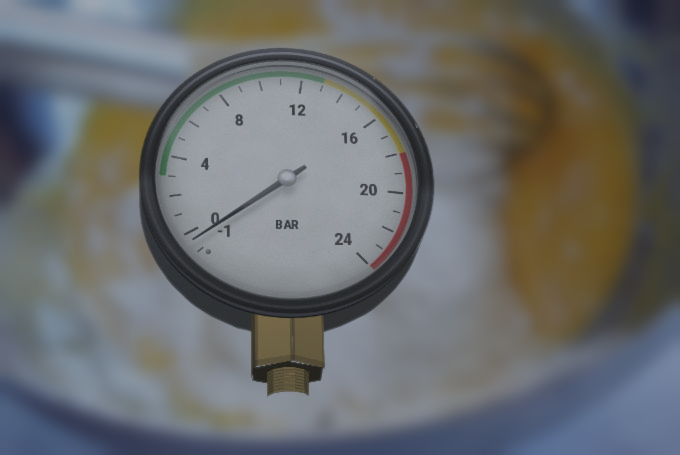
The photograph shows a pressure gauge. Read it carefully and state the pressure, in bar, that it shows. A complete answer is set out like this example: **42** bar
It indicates **-0.5** bar
